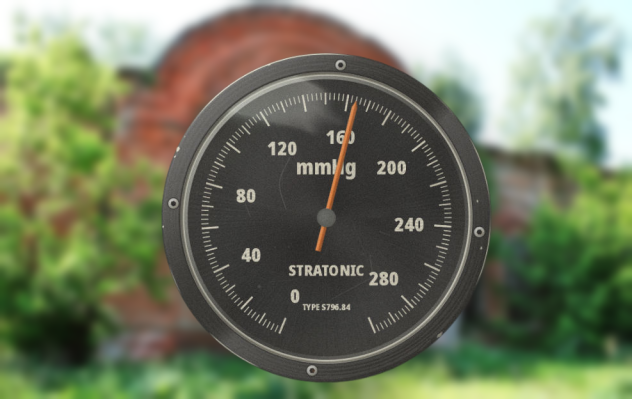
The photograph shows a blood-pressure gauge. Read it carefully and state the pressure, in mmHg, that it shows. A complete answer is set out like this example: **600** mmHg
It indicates **164** mmHg
